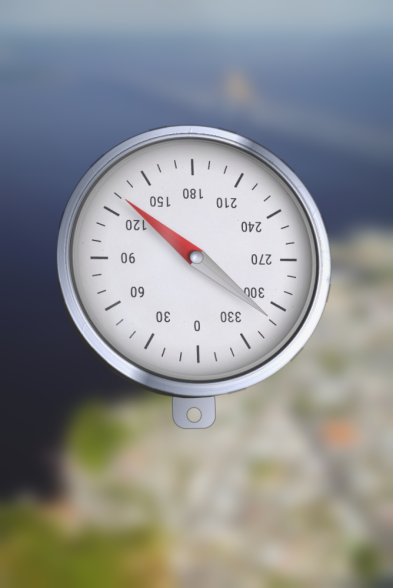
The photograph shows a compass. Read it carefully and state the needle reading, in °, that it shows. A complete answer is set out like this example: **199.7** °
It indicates **130** °
